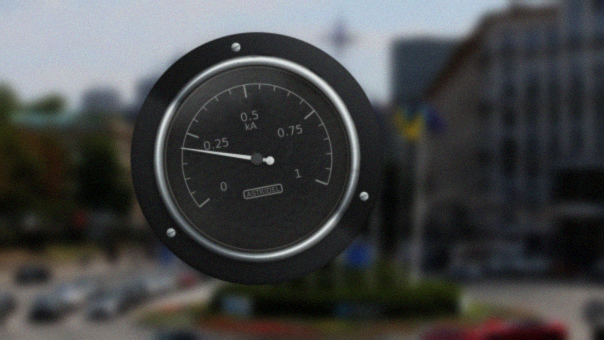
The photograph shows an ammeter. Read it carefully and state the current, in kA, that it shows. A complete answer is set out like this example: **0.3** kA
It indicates **0.2** kA
